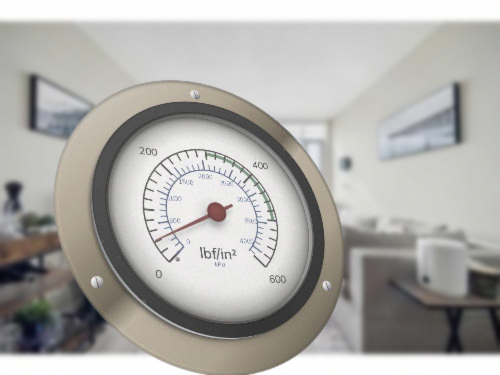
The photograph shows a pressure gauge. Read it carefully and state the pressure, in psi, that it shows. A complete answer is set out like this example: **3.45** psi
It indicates **40** psi
